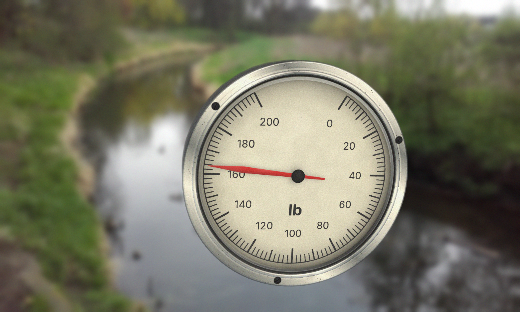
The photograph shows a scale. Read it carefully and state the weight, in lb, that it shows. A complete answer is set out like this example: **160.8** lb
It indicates **164** lb
